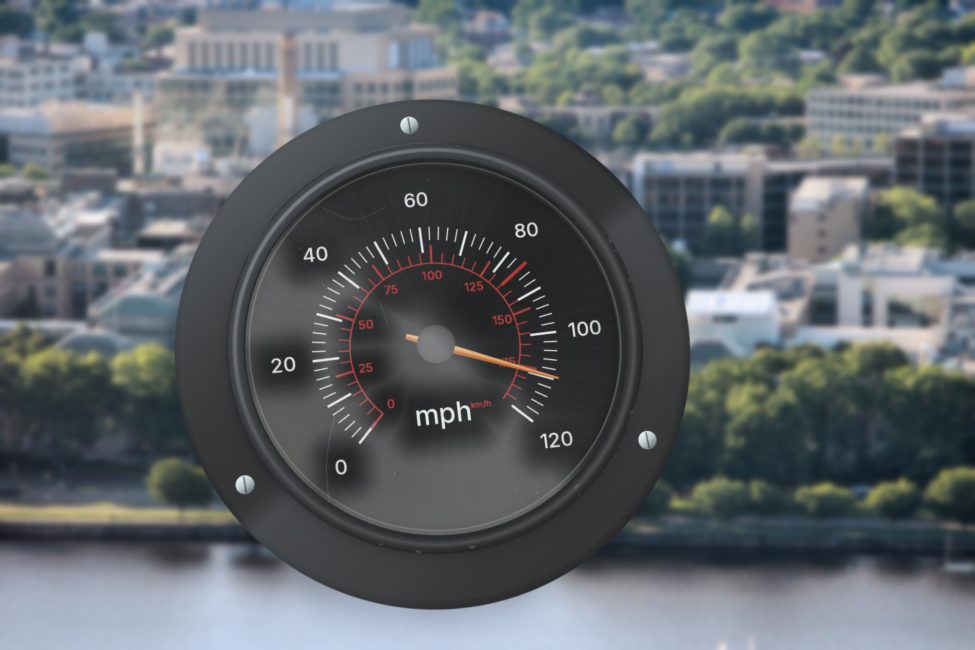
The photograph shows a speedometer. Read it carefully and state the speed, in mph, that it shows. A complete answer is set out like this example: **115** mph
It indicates **110** mph
